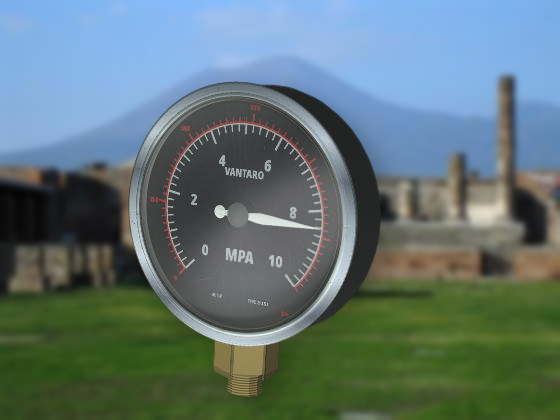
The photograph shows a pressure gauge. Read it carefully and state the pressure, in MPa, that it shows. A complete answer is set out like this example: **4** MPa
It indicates **8.4** MPa
